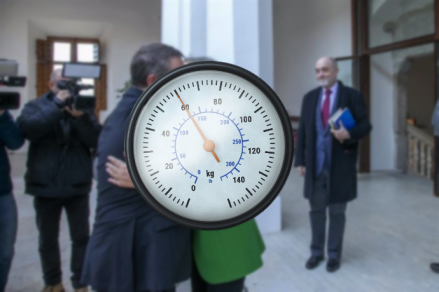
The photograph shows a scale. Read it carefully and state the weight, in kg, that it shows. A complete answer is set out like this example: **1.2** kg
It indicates **60** kg
